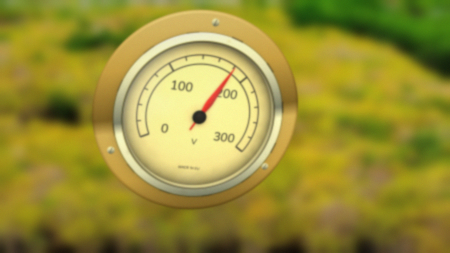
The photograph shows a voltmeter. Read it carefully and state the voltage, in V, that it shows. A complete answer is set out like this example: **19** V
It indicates **180** V
